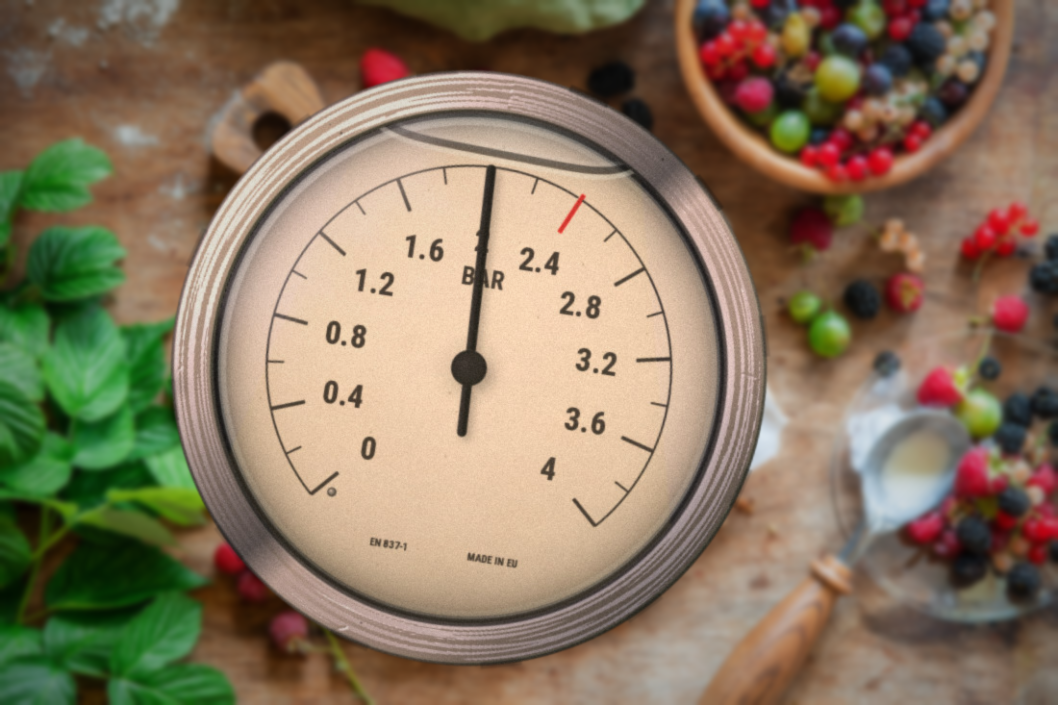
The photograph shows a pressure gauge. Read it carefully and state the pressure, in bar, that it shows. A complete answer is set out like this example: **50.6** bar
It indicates **2** bar
